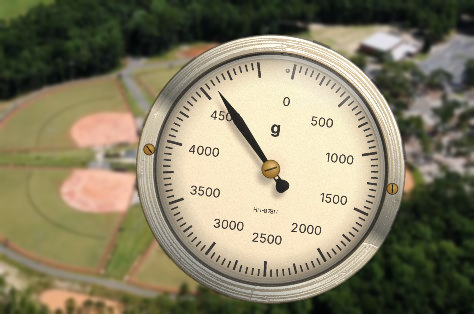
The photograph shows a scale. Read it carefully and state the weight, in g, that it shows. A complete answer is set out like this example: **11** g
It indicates **4600** g
